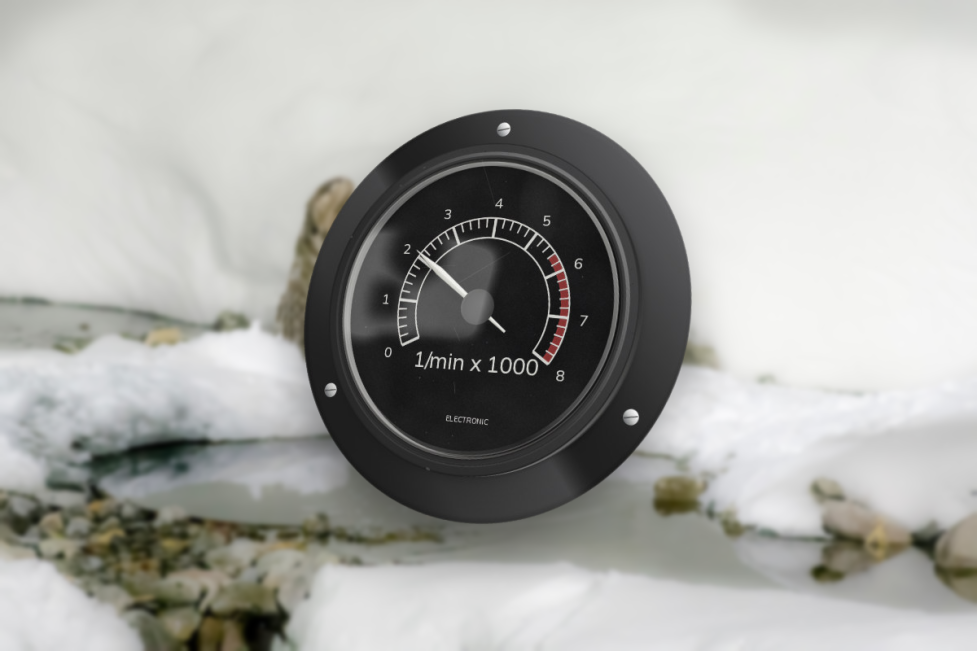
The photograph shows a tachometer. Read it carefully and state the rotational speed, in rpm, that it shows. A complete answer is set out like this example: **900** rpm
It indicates **2100** rpm
